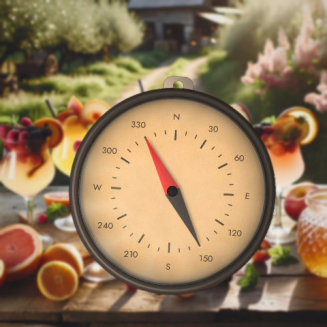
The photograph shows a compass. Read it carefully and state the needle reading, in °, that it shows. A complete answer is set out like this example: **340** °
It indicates **330** °
